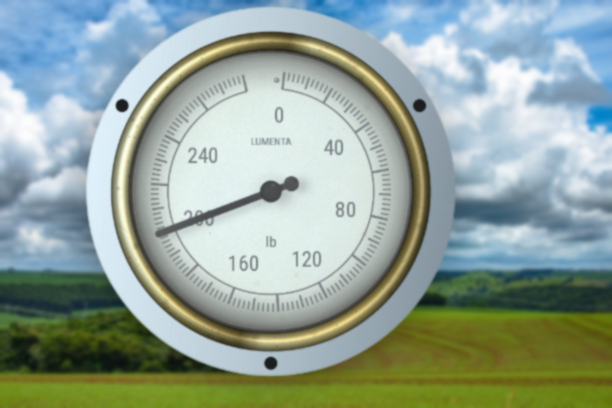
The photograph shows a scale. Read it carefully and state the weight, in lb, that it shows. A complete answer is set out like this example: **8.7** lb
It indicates **200** lb
